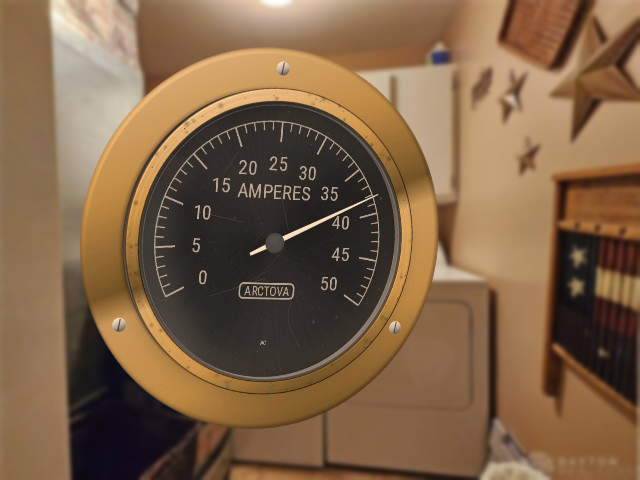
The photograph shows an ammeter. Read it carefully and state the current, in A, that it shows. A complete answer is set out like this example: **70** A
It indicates **38** A
